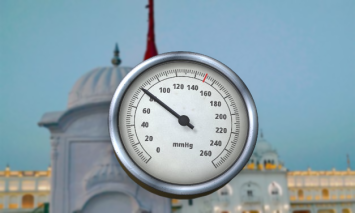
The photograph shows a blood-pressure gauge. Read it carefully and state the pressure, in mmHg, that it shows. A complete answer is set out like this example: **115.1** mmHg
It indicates **80** mmHg
